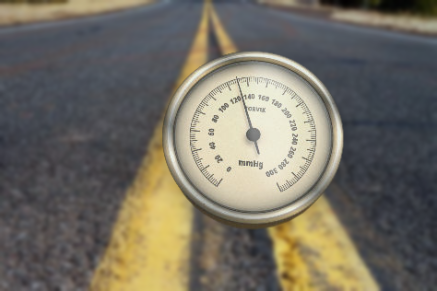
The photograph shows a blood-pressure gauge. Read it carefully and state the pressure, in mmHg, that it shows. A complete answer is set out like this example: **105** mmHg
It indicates **130** mmHg
